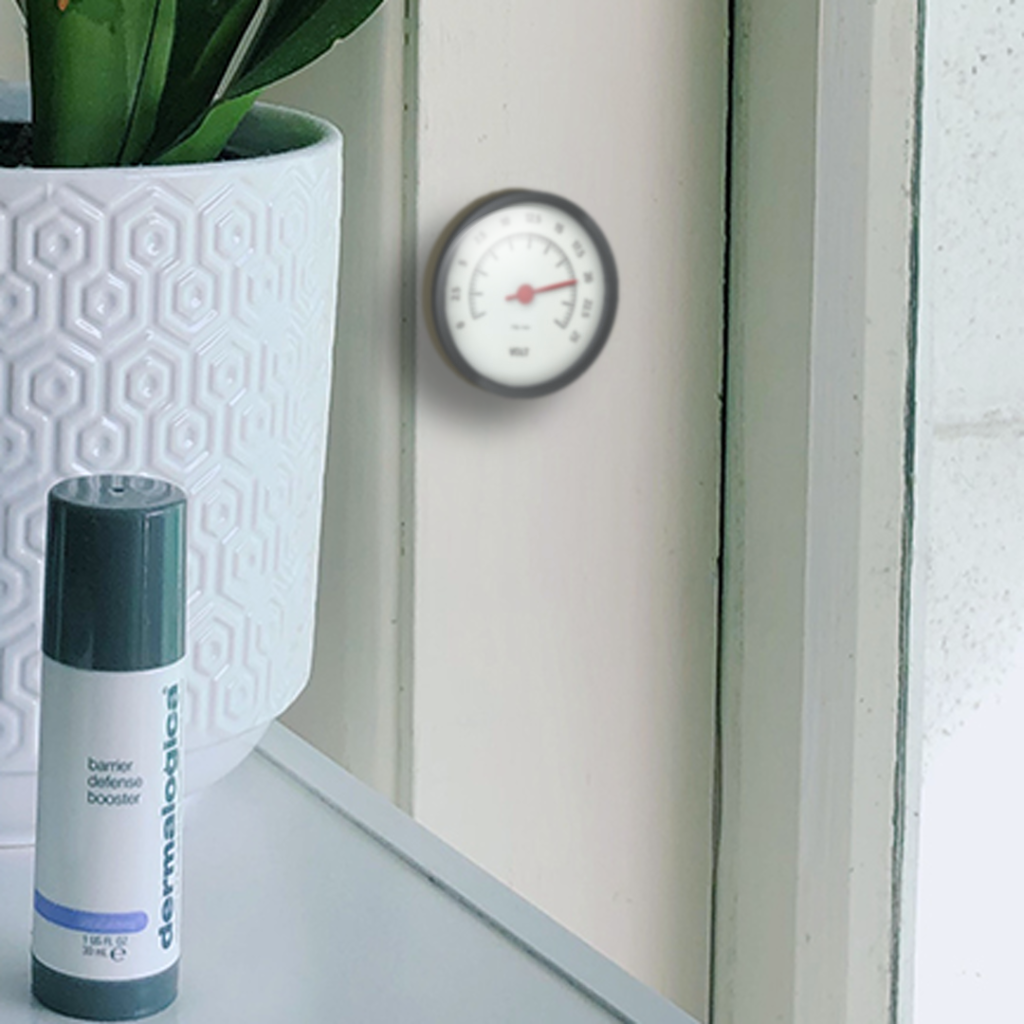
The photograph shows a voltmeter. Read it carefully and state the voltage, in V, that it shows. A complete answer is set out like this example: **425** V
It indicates **20** V
